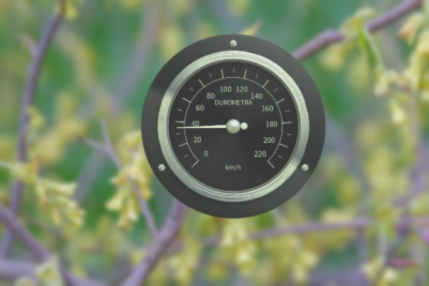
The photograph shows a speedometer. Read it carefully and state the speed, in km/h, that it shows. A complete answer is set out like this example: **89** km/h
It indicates **35** km/h
